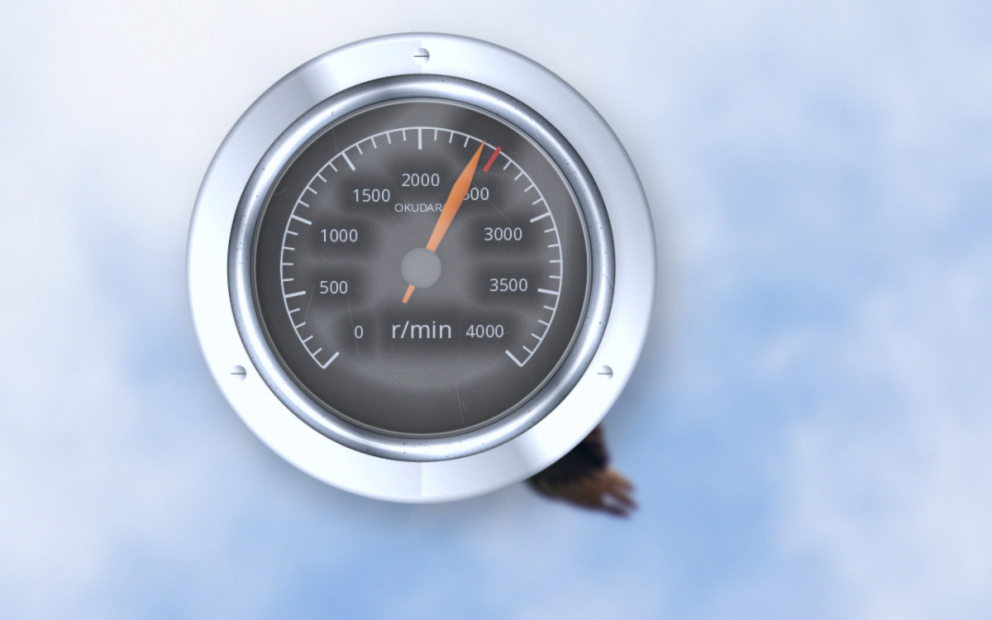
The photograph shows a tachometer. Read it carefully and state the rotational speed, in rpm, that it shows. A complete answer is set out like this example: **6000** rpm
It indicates **2400** rpm
